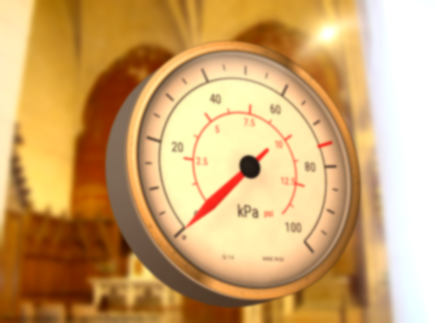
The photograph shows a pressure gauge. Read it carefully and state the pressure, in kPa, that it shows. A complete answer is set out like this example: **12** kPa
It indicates **0** kPa
